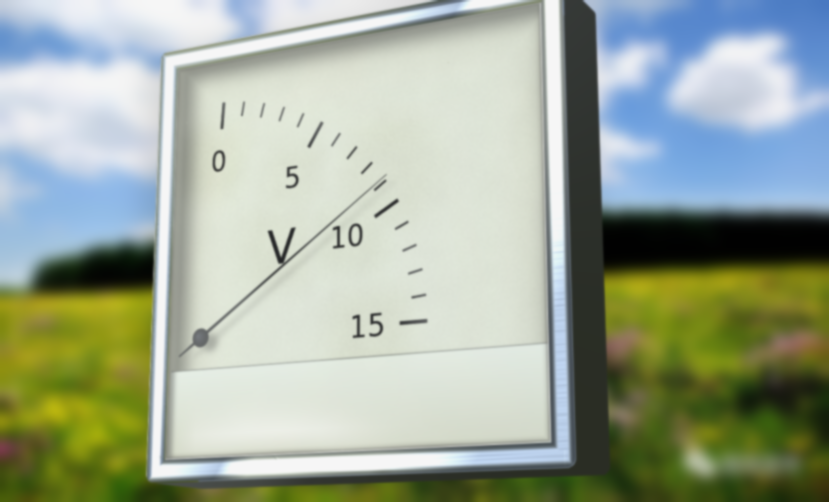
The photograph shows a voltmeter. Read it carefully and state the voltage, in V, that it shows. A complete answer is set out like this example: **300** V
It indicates **9** V
